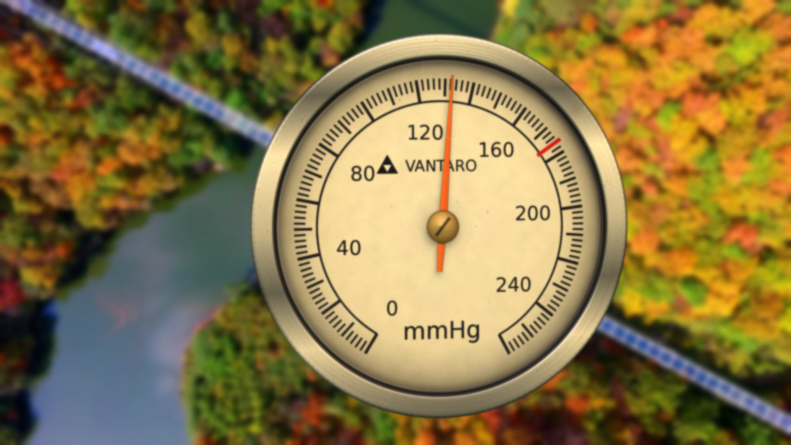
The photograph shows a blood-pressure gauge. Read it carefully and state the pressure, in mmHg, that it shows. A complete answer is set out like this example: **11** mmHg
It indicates **132** mmHg
